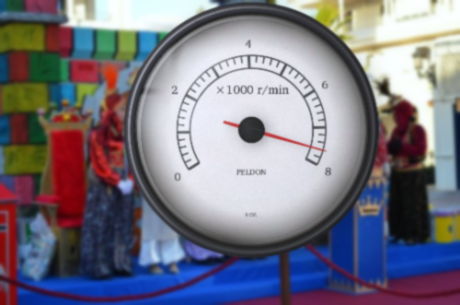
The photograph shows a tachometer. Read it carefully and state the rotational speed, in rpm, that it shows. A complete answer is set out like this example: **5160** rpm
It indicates **7600** rpm
